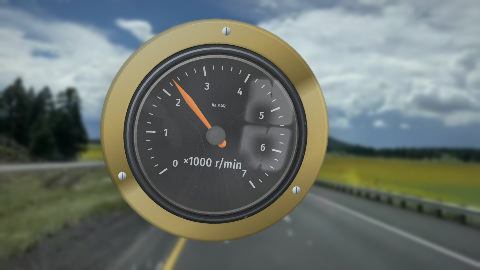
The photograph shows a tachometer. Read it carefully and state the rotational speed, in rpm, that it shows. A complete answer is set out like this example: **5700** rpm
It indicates **2300** rpm
